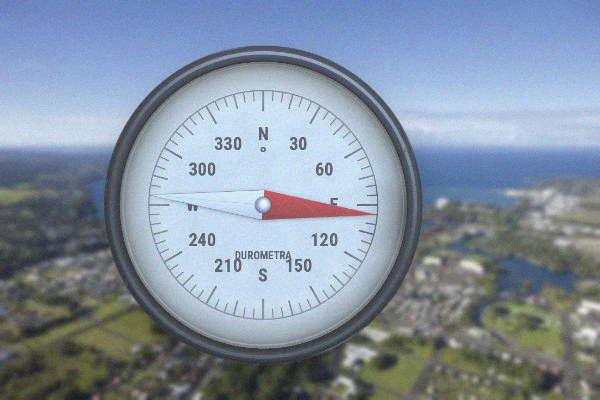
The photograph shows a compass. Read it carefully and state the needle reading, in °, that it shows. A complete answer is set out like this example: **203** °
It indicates **95** °
